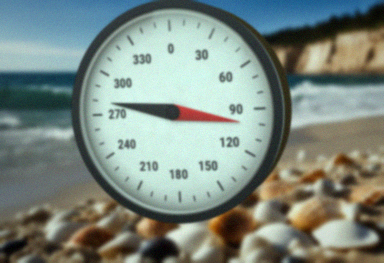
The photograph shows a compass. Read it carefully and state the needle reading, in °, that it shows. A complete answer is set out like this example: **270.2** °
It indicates **100** °
